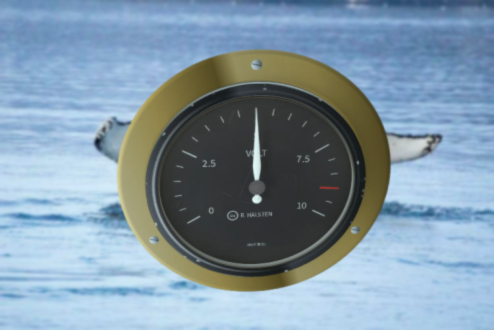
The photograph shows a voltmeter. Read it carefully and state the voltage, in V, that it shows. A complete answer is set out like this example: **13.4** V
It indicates **5** V
